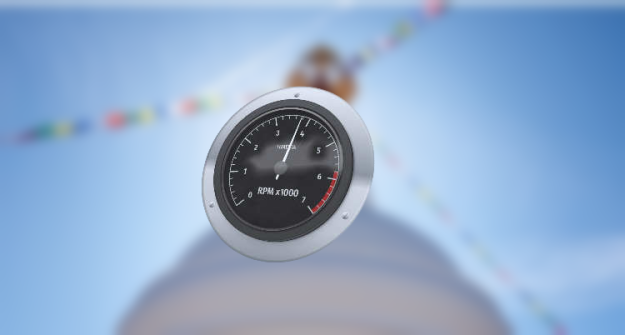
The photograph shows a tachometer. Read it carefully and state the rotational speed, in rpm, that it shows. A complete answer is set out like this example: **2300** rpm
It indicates **3800** rpm
